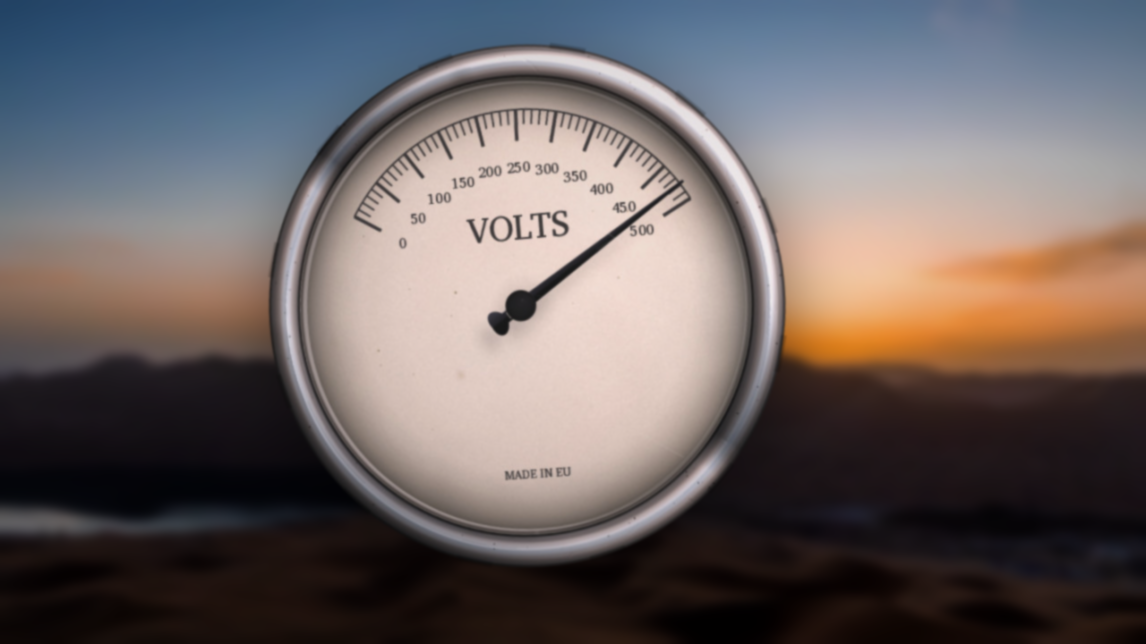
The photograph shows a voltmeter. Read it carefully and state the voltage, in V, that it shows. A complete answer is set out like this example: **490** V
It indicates **480** V
